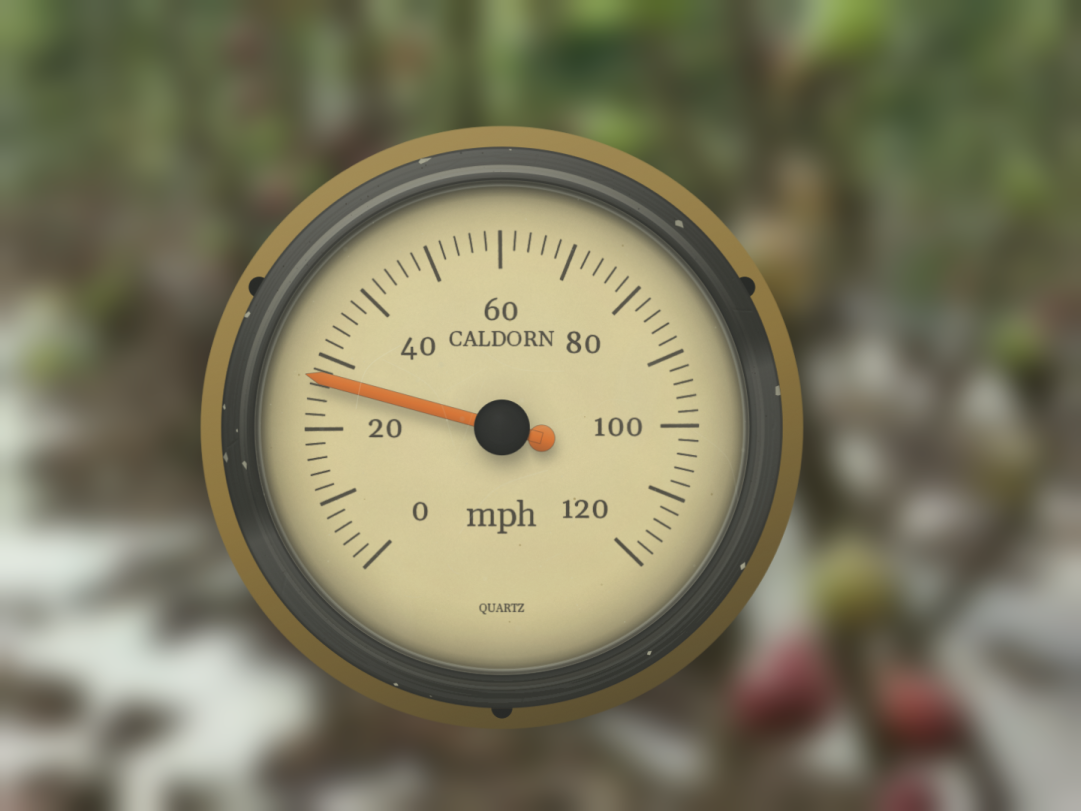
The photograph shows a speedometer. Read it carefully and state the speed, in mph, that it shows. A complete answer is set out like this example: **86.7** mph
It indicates **27** mph
